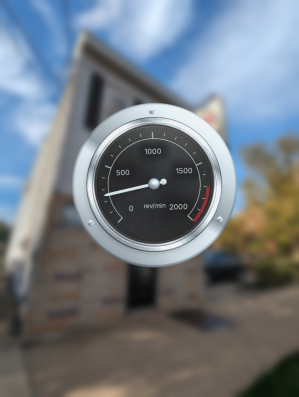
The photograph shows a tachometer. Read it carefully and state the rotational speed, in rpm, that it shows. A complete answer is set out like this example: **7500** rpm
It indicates **250** rpm
